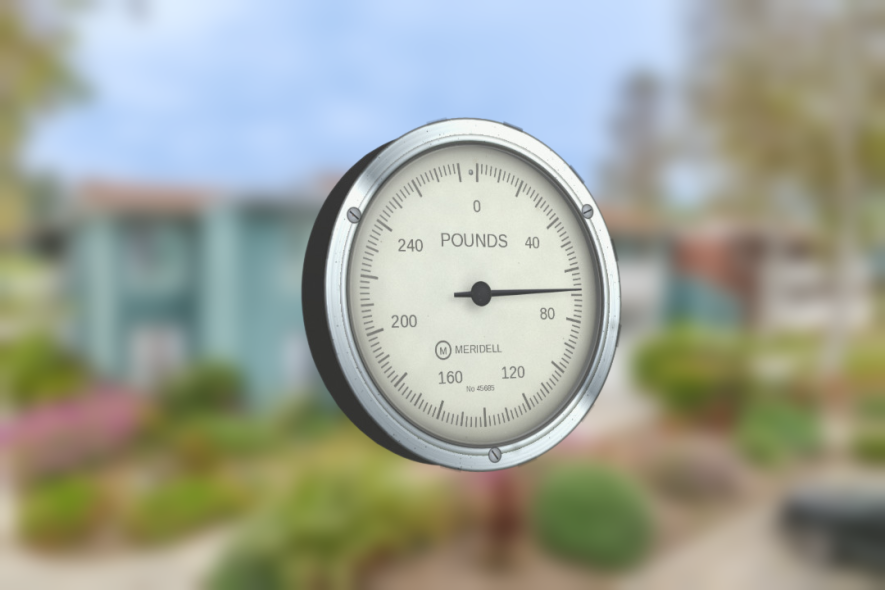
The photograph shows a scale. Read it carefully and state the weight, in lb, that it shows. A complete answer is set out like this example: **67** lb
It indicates **68** lb
